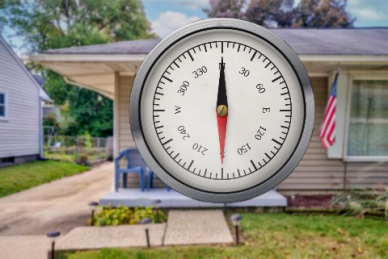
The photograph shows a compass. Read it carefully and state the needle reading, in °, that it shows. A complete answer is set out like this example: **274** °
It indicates **180** °
